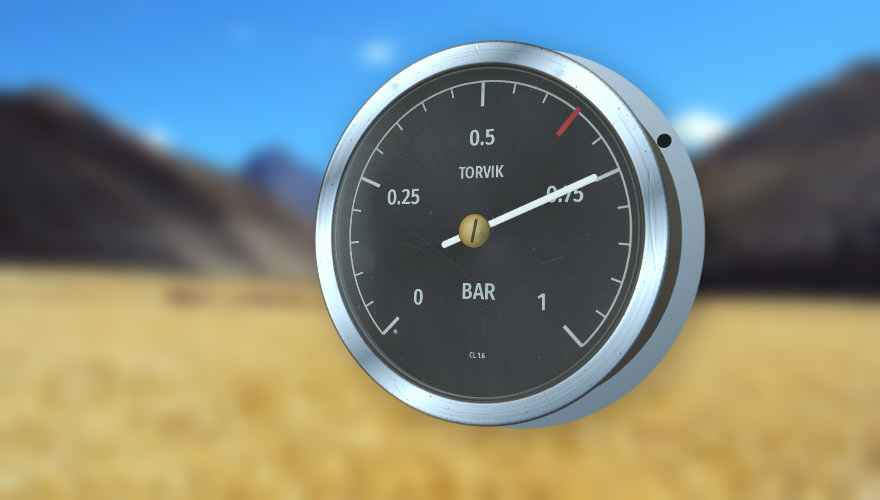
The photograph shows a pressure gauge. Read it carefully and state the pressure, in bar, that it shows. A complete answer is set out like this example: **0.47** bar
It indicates **0.75** bar
